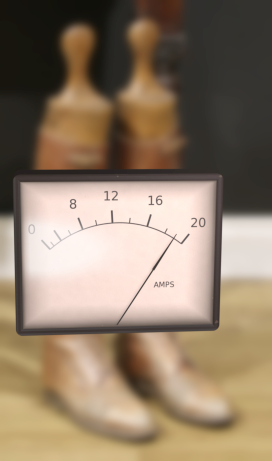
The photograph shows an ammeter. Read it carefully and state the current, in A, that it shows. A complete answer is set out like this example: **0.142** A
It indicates **19** A
